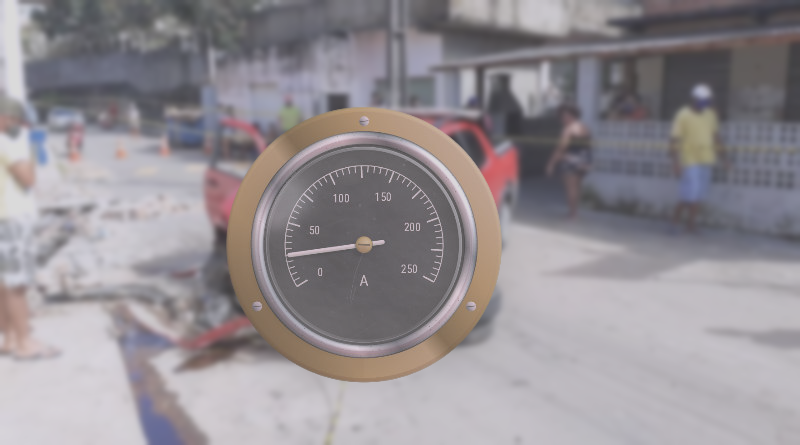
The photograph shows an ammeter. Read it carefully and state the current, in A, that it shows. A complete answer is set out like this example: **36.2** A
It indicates **25** A
